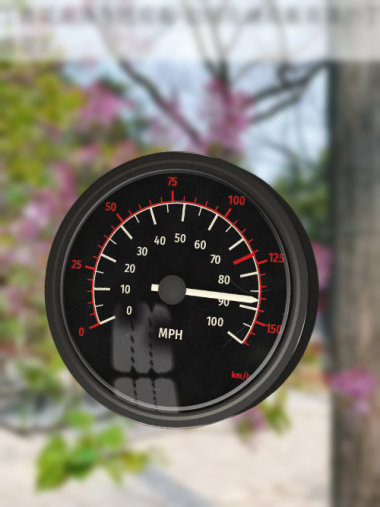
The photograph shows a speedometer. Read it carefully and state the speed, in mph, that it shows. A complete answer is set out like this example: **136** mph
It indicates **87.5** mph
